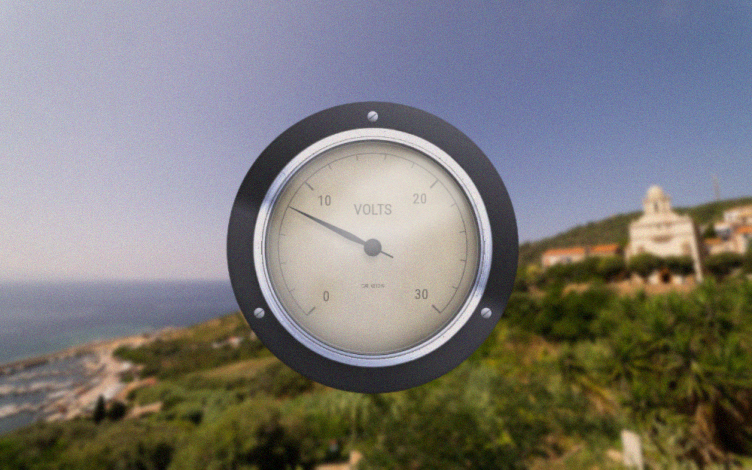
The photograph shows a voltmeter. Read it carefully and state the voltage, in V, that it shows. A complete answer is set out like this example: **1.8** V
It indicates **8** V
